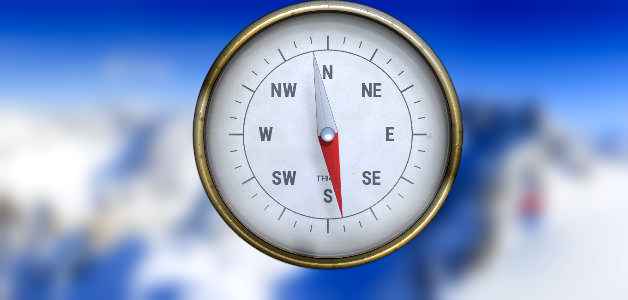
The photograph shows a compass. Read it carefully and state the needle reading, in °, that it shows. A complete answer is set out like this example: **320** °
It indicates **170** °
